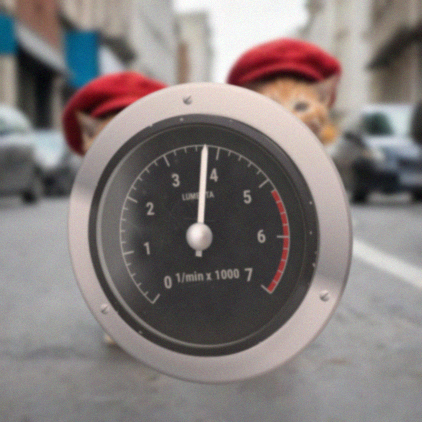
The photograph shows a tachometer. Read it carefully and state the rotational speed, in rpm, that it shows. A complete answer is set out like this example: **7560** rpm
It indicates **3800** rpm
